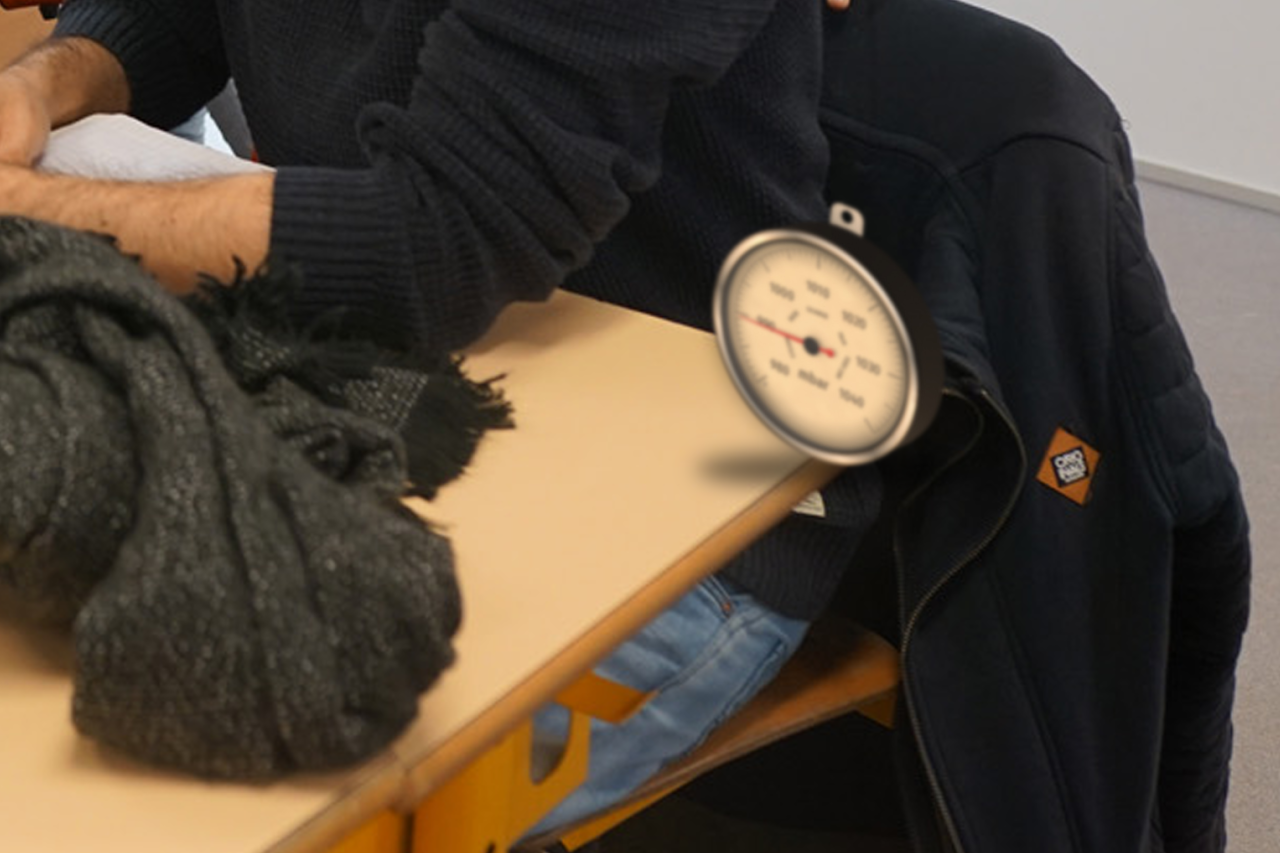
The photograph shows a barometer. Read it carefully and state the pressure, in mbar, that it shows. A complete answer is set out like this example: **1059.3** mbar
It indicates **990** mbar
